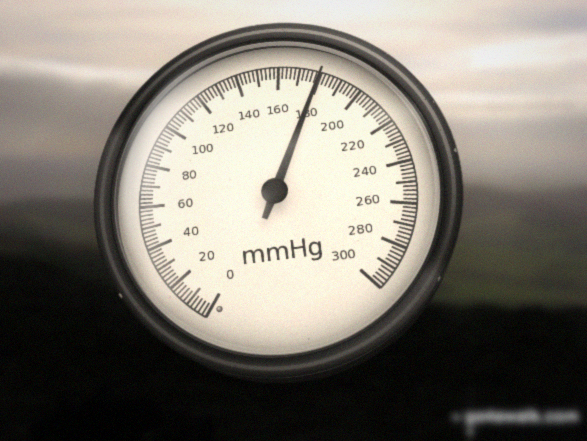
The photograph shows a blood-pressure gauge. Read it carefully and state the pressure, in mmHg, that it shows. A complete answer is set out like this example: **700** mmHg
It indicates **180** mmHg
